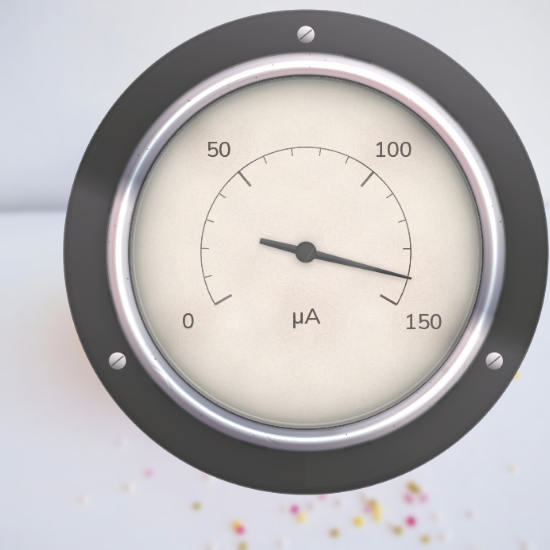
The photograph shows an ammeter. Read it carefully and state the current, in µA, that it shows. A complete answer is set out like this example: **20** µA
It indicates **140** µA
